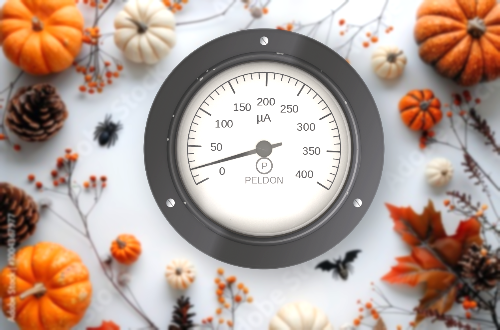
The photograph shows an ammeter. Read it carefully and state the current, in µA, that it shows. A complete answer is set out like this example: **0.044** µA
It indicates **20** µA
